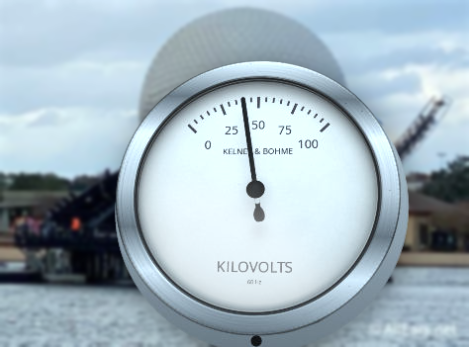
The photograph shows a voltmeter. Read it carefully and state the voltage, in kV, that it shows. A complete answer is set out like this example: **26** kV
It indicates **40** kV
